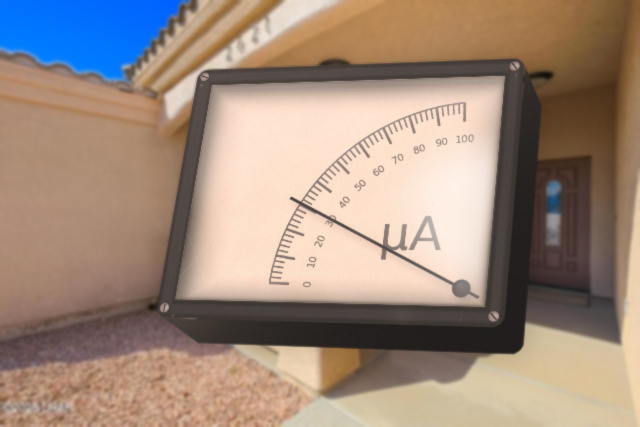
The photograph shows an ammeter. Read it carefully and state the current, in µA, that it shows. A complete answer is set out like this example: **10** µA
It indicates **30** µA
